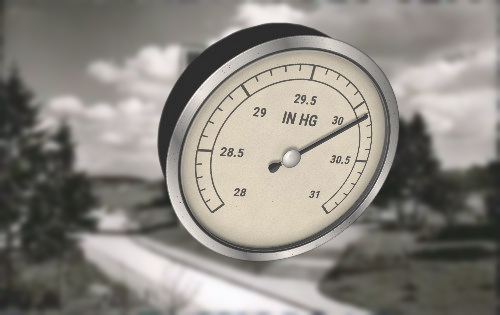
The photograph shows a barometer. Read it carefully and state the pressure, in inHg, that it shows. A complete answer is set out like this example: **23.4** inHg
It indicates **30.1** inHg
